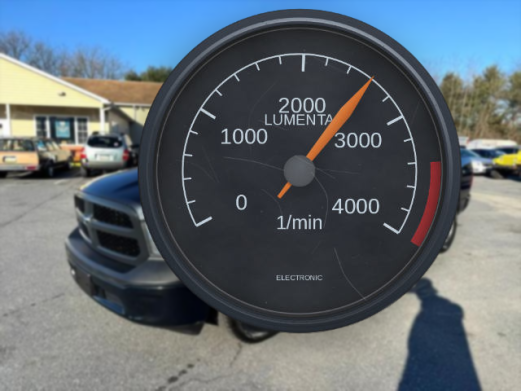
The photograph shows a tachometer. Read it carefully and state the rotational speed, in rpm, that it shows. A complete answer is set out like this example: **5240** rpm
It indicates **2600** rpm
